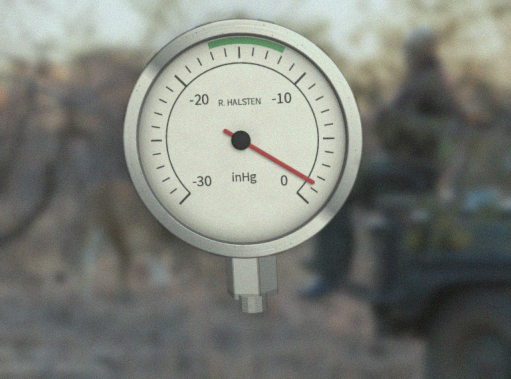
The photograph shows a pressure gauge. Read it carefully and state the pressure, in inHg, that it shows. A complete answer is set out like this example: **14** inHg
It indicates **-1.5** inHg
